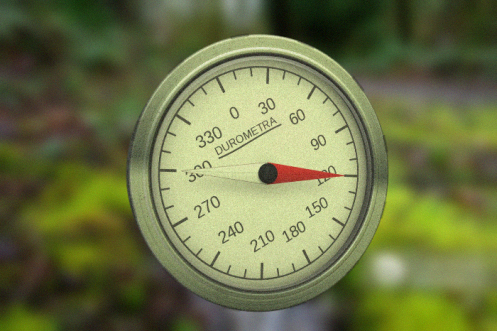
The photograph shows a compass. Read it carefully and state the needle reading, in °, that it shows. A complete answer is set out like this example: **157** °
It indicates **120** °
